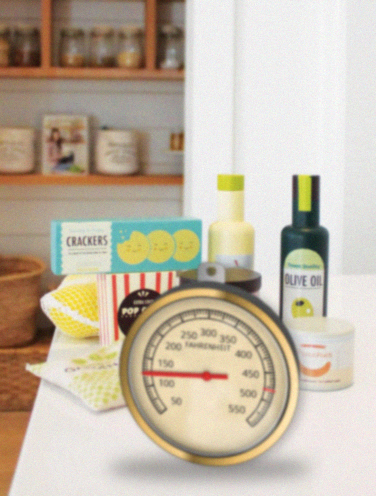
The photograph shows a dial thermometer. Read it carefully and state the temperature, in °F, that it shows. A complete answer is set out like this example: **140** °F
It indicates **125** °F
